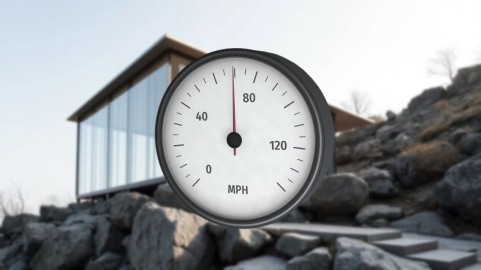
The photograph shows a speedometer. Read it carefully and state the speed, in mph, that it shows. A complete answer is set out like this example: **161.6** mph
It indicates **70** mph
